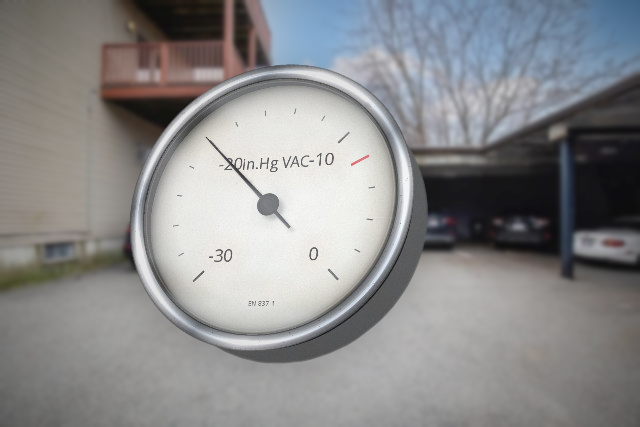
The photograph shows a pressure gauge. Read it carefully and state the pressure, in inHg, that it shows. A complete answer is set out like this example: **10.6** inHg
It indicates **-20** inHg
